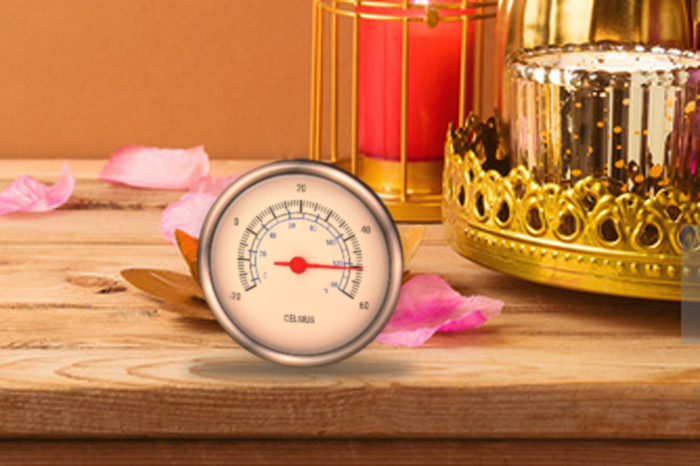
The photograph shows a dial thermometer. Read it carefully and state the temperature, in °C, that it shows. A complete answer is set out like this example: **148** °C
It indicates **50** °C
